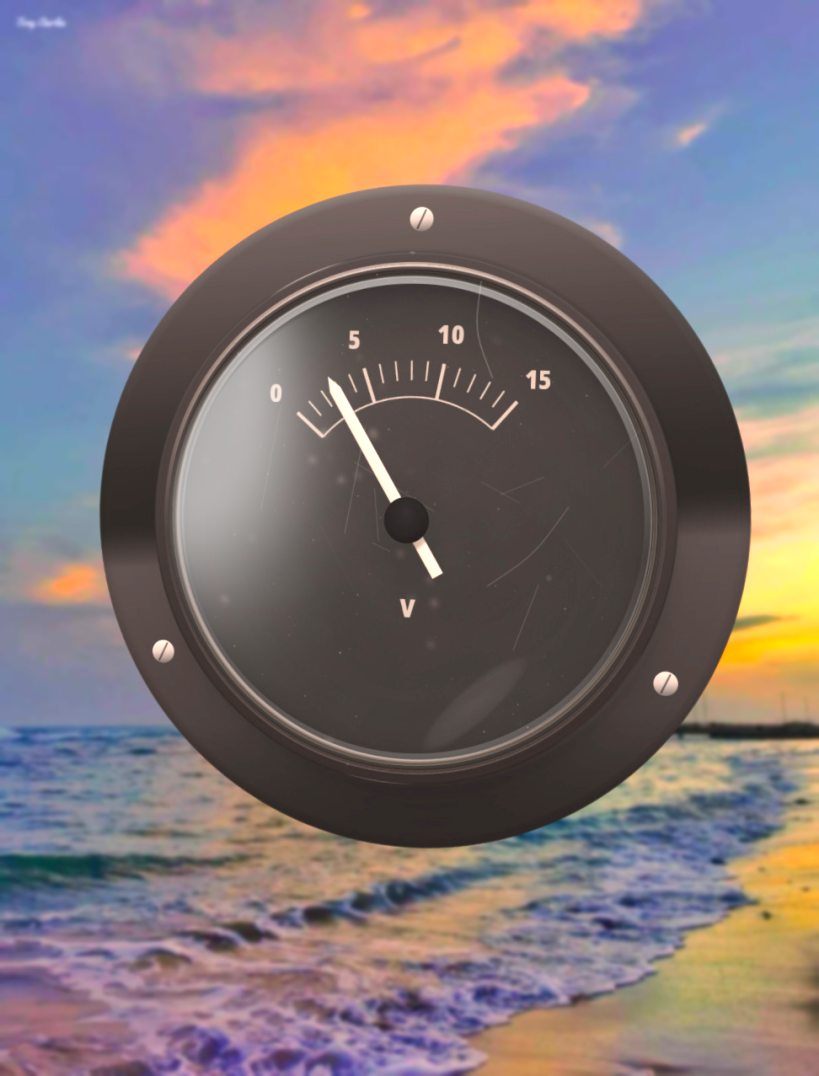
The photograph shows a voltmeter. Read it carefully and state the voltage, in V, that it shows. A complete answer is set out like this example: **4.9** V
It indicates **3** V
